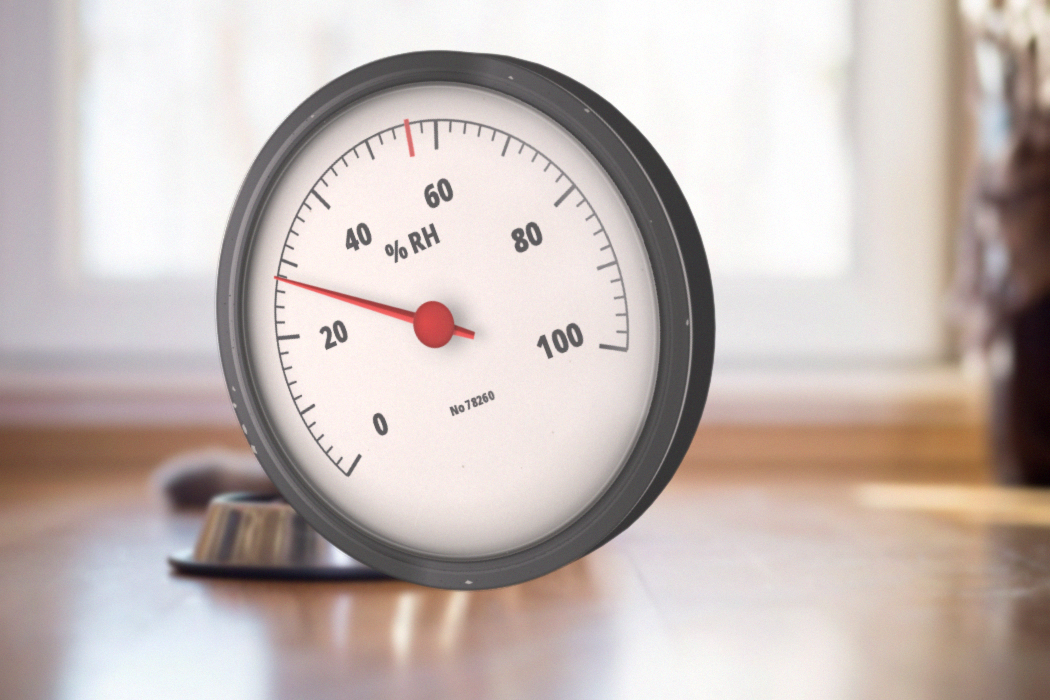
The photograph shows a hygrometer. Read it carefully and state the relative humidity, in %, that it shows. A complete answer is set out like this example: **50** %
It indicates **28** %
